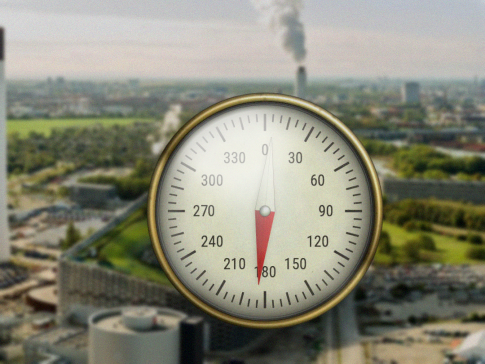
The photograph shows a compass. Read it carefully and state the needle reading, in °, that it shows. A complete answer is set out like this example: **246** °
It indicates **185** °
